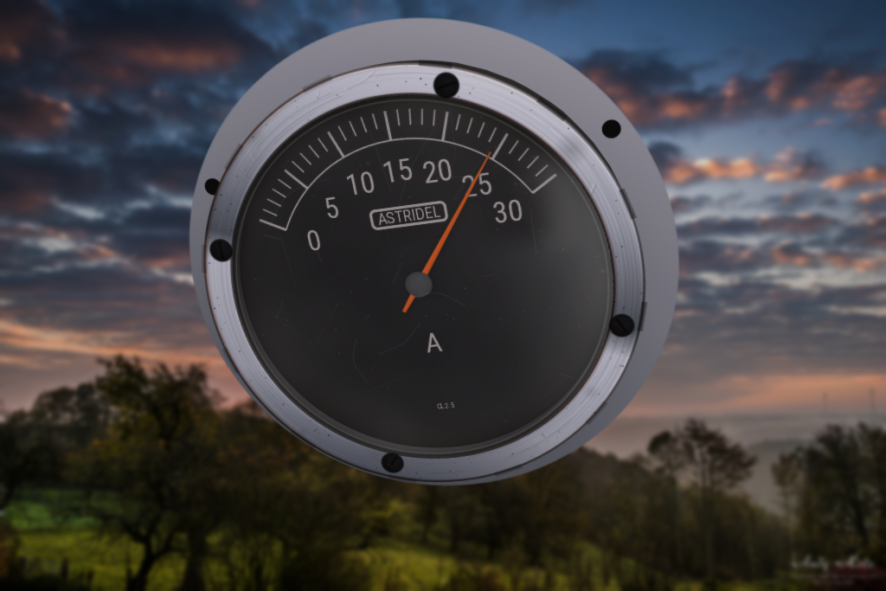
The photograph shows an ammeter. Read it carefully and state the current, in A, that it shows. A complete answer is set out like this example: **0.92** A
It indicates **24.5** A
